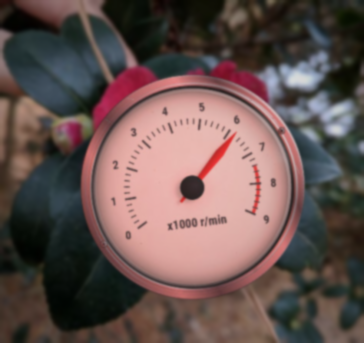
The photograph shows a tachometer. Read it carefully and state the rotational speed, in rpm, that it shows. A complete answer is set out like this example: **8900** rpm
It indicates **6200** rpm
